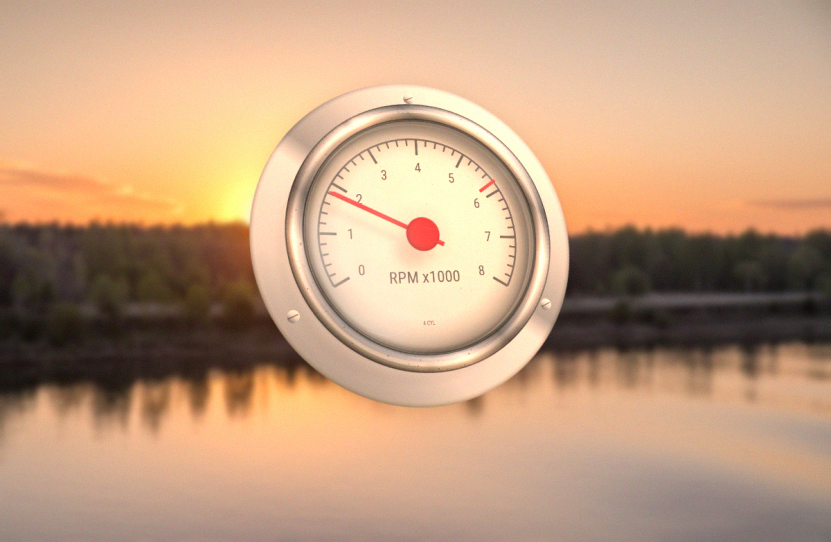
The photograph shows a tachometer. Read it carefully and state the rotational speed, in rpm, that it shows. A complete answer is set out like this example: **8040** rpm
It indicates **1800** rpm
